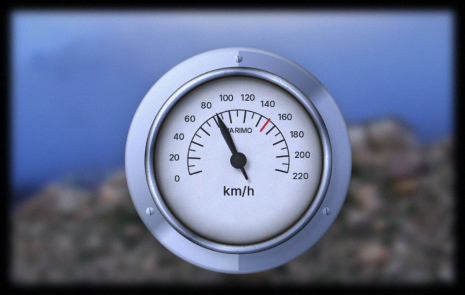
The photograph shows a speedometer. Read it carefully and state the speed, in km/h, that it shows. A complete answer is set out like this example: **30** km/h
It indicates **85** km/h
